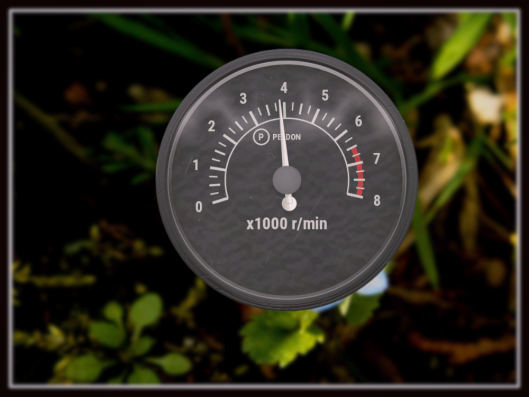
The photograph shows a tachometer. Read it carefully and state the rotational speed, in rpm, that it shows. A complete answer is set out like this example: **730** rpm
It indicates **3875** rpm
